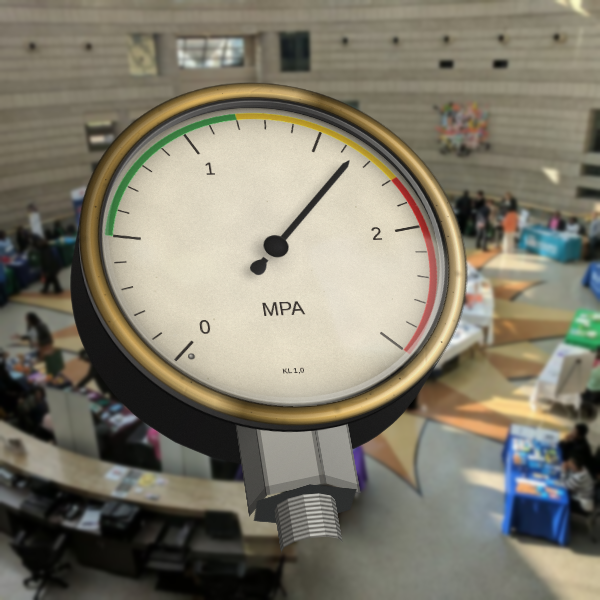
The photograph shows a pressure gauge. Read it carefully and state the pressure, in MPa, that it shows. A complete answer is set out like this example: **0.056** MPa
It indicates **1.65** MPa
